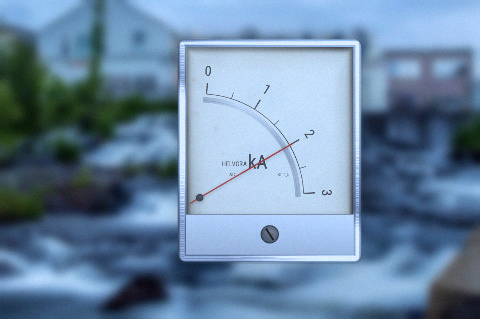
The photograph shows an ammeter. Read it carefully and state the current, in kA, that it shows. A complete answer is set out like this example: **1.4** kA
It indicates **2** kA
